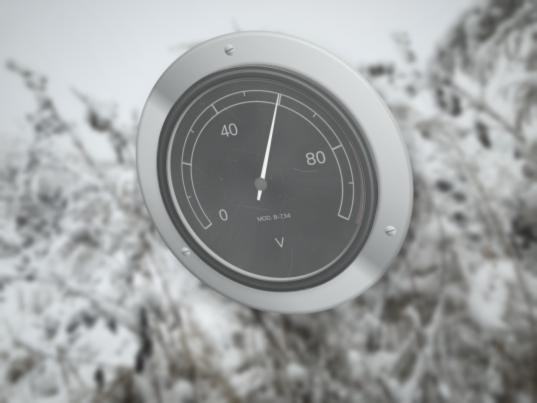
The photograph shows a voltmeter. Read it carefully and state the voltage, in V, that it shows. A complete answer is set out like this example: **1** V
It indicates **60** V
